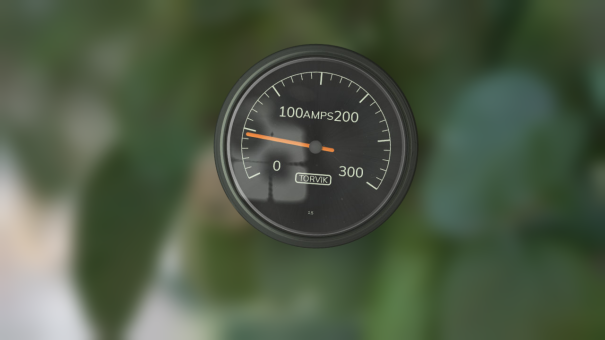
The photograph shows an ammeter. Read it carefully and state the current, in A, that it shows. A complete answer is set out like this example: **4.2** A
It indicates **45** A
